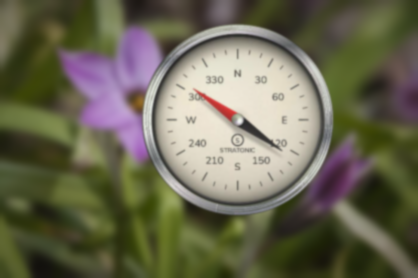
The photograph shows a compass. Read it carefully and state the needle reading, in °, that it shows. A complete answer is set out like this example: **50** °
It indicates **305** °
